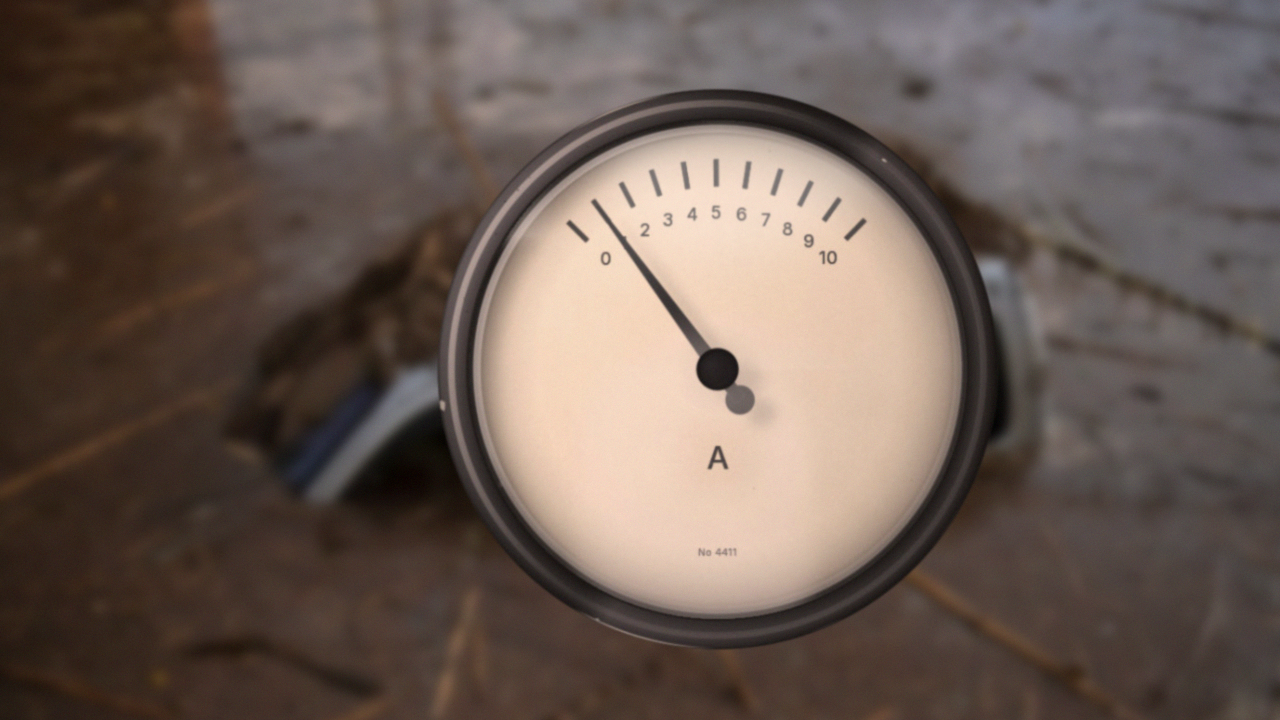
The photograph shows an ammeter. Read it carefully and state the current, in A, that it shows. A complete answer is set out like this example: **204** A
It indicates **1** A
